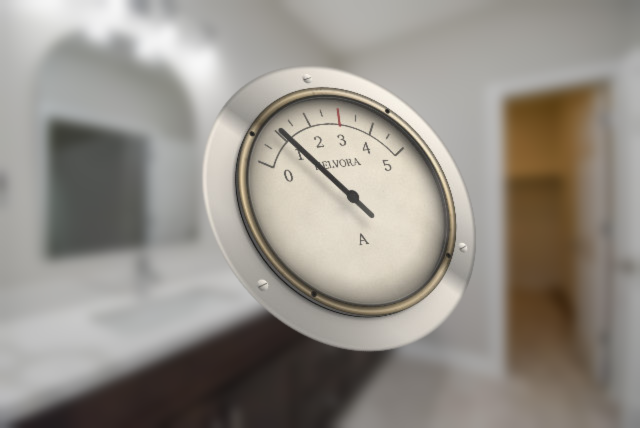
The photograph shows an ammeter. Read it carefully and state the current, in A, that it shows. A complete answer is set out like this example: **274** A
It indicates **1** A
